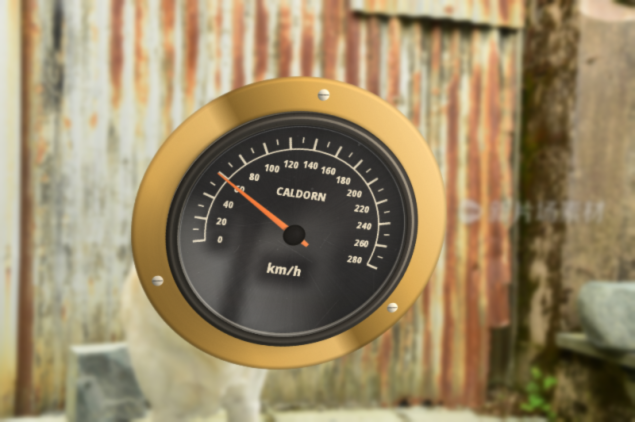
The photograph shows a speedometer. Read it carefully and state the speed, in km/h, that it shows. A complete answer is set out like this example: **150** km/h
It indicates **60** km/h
